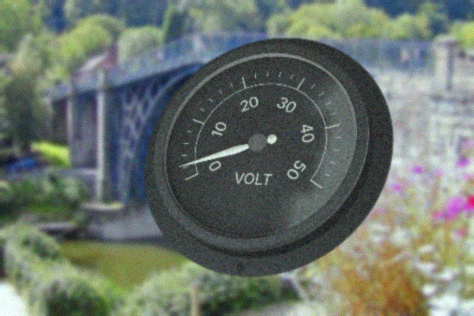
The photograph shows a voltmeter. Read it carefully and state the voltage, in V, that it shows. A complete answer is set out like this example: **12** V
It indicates **2** V
